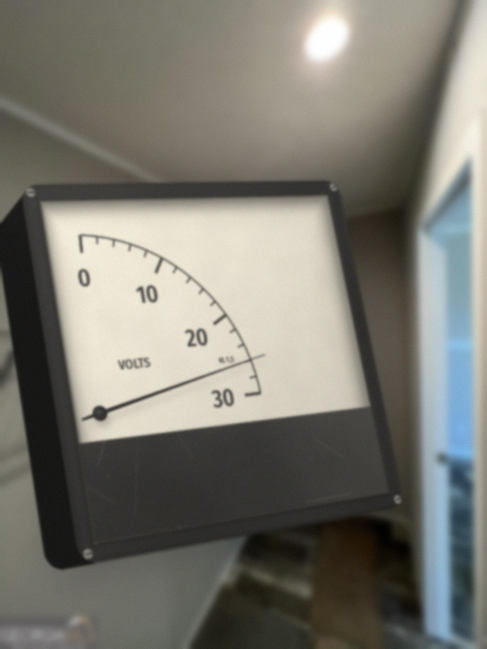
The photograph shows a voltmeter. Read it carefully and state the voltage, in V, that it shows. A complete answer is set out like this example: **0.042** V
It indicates **26** V
